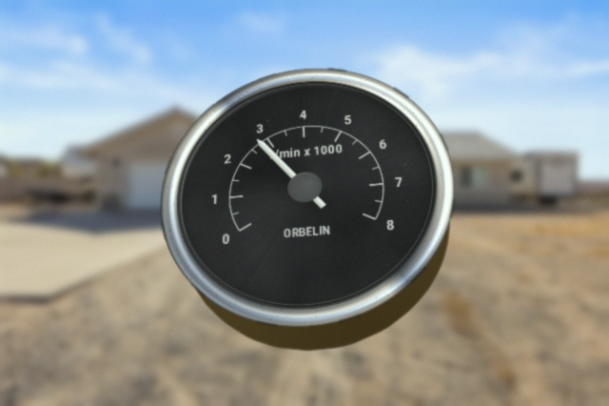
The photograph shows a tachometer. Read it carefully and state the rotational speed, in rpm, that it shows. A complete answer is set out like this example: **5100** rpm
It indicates **2750** rpm
